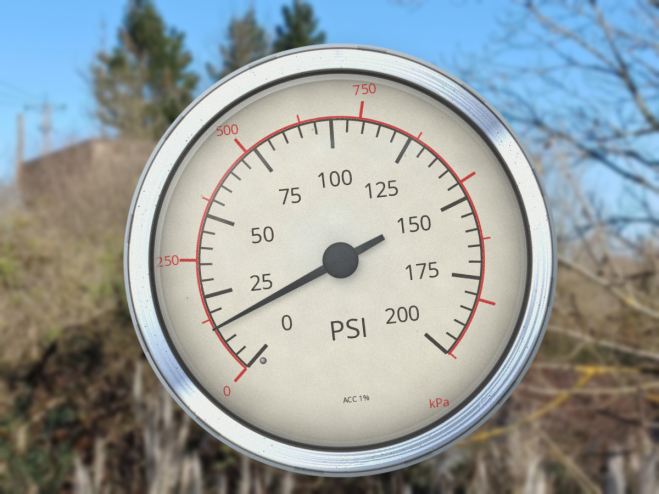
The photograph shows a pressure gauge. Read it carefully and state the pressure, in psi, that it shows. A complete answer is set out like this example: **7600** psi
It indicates **15** psi
